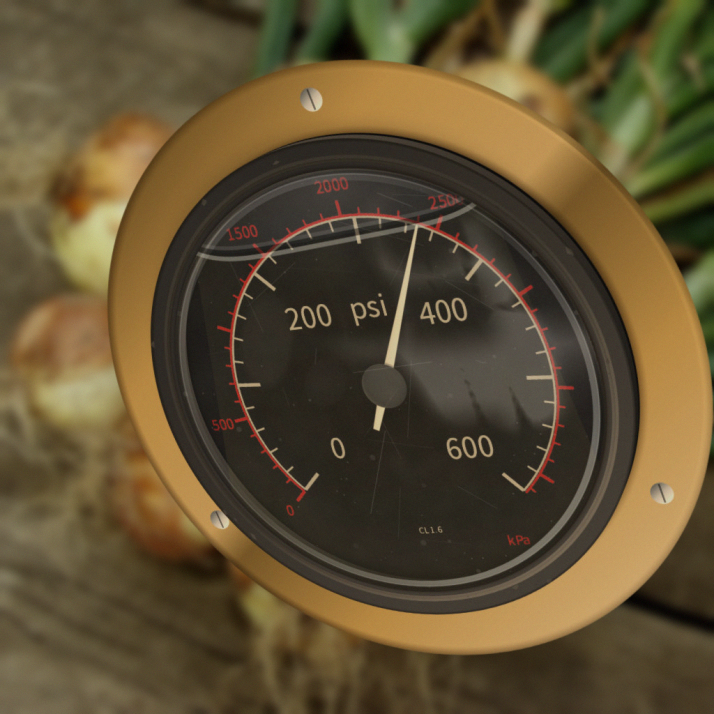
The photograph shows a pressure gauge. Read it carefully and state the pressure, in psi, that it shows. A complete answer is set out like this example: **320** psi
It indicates **350** psi
